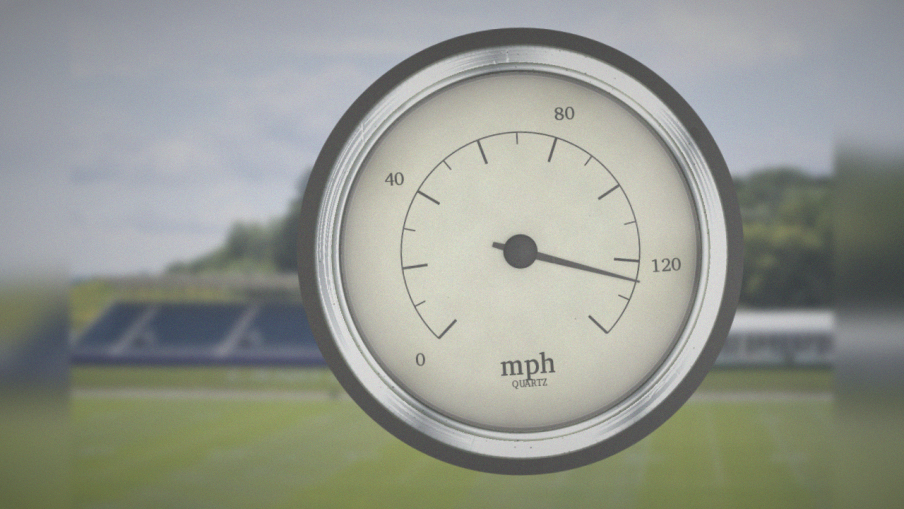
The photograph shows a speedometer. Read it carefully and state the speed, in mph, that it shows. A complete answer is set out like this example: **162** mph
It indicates **125** mph
